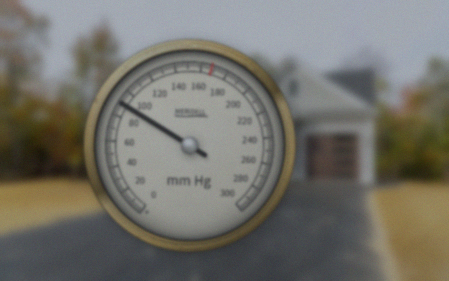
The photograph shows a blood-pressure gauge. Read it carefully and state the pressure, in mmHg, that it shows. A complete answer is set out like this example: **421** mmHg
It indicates **90** mmHg
